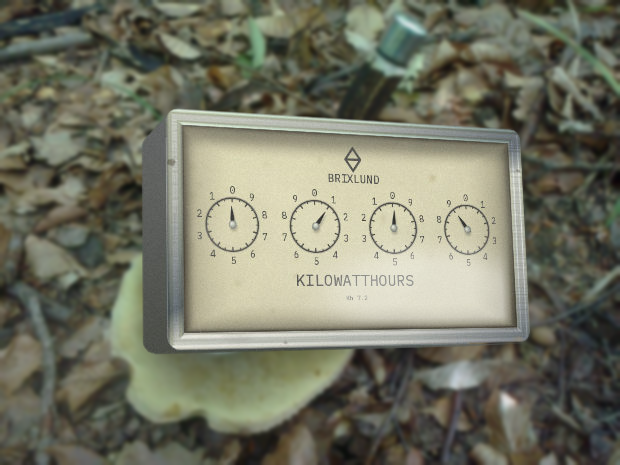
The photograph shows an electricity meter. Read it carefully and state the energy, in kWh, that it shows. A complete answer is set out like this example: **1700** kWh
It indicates **99** kWh
